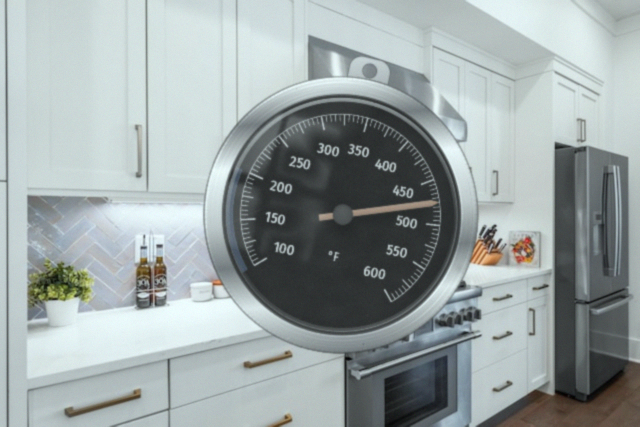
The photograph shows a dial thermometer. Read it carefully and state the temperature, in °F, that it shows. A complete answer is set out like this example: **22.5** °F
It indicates **475** °F
